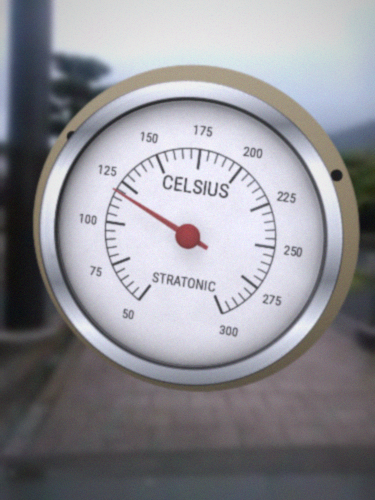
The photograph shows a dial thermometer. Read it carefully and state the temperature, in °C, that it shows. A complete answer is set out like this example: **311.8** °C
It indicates **120** °C
